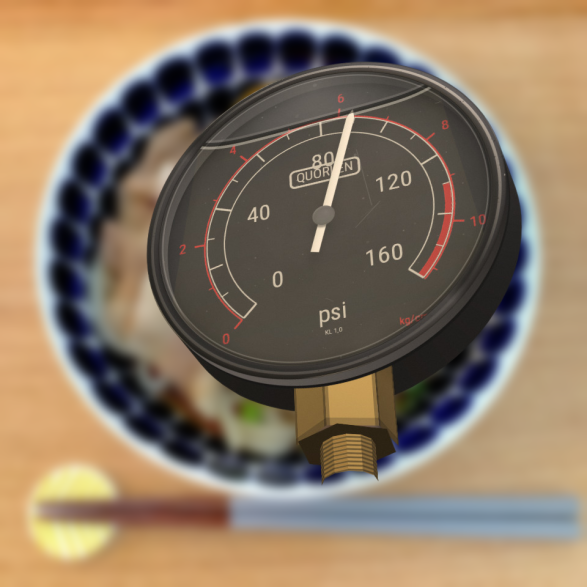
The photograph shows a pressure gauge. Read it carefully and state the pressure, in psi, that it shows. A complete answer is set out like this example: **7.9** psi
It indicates **90** psi
